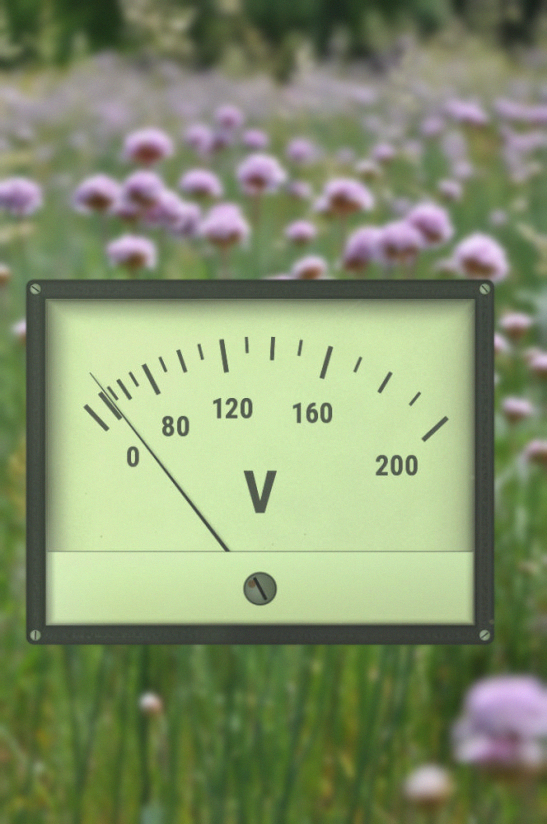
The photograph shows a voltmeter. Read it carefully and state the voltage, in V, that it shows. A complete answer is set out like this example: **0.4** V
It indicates **45** V
